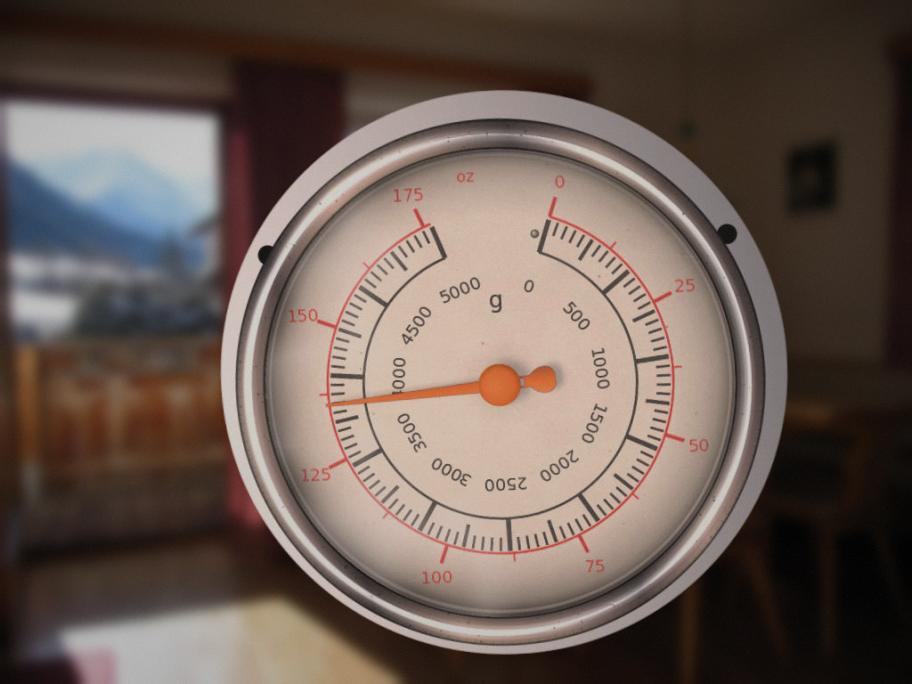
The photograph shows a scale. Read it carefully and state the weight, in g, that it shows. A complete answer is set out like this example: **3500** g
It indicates **3850** g
